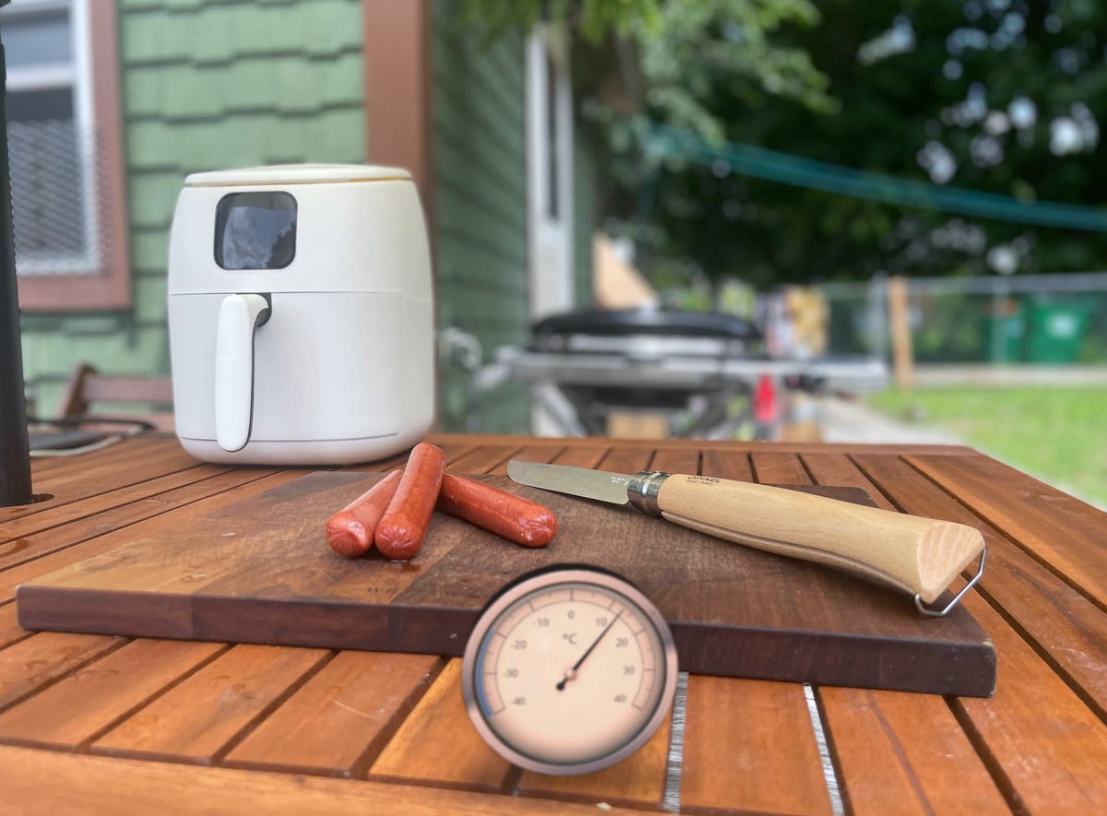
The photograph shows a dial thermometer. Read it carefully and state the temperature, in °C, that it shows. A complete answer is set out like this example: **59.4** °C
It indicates **12.5** °C
